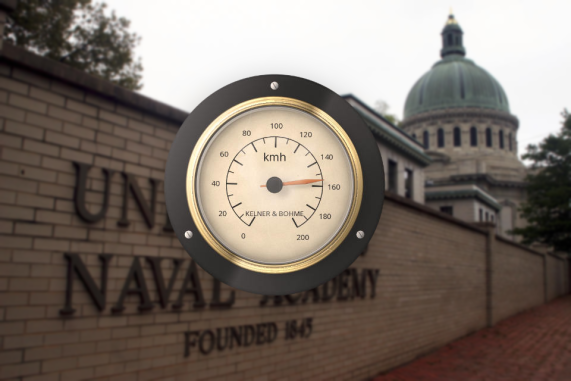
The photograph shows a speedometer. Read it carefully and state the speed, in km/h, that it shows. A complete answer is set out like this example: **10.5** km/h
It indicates **155** km/h
